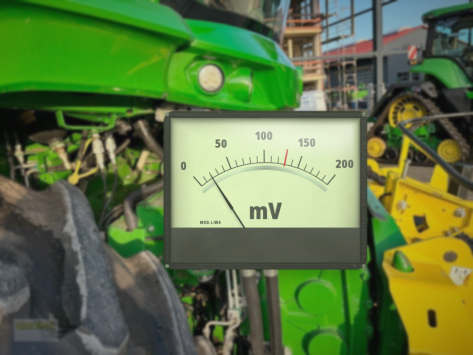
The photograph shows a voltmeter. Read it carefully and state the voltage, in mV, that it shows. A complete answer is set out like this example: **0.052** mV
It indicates **20** mV
